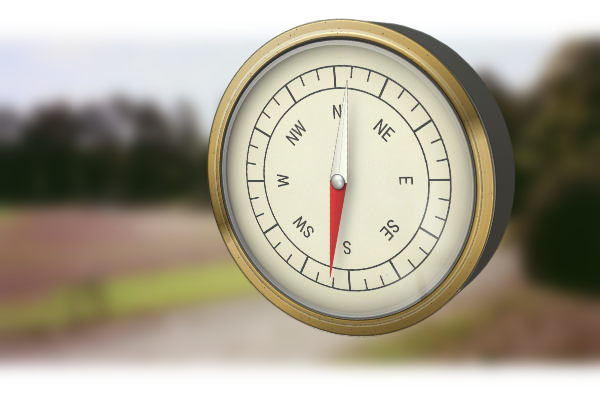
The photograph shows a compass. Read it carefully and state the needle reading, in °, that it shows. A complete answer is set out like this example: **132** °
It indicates **190** °
